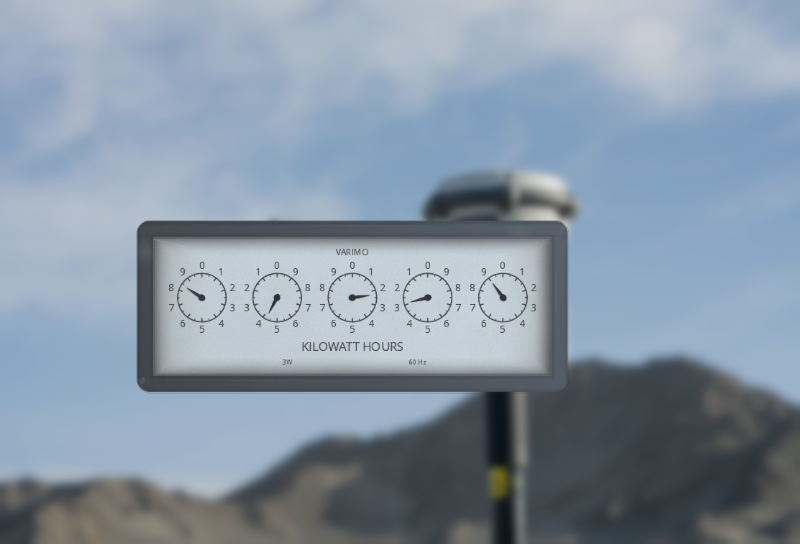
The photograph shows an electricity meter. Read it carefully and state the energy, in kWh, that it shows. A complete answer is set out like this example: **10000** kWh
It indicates **84229** kWh
